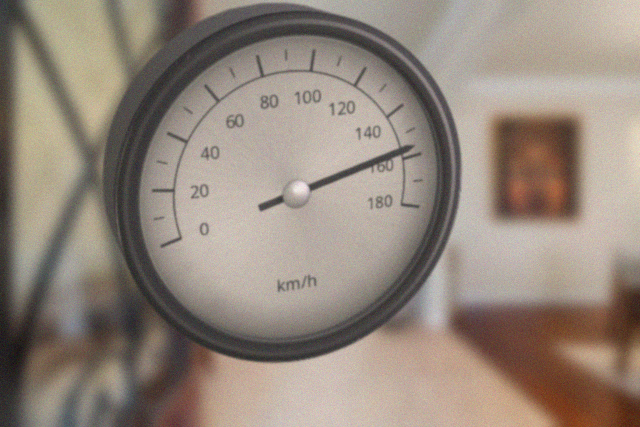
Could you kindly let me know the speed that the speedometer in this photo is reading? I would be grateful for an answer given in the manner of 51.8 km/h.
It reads 155 km/h
